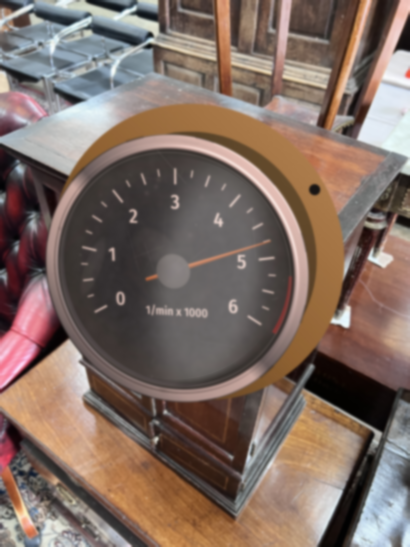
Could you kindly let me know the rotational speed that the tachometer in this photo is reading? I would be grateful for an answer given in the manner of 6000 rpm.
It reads 4750 rpm
